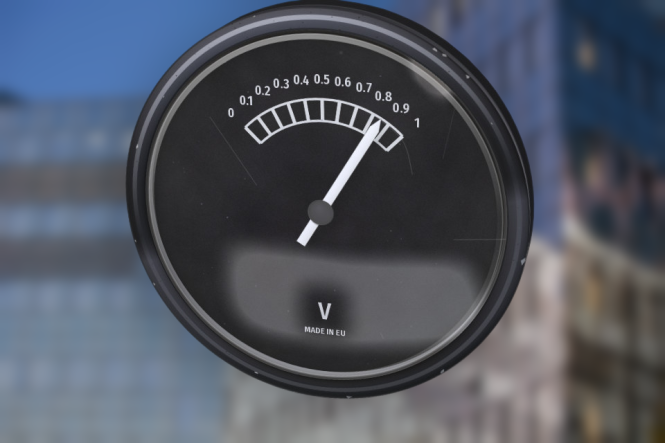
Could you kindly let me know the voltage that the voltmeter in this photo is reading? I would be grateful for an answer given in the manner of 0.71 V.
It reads 0.85 V
